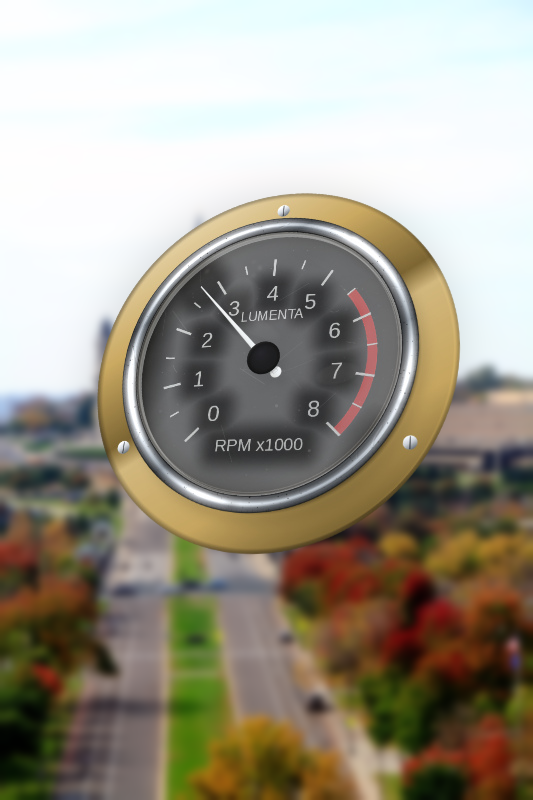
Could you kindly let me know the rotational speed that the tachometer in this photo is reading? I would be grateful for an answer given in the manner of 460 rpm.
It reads 2750 rpm
